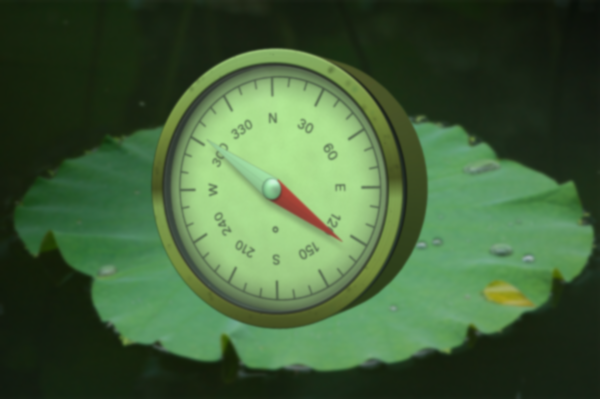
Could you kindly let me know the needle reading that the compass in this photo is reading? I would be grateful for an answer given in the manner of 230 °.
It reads 125 °
